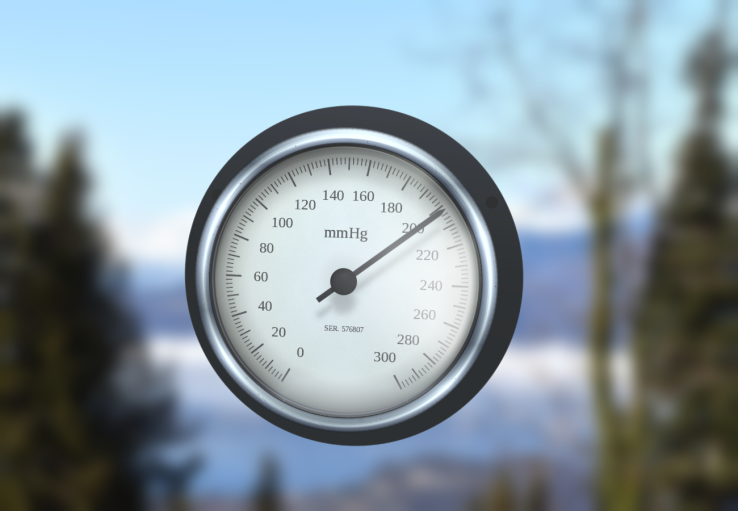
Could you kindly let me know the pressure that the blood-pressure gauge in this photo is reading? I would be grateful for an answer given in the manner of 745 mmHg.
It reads 202 mmHg
